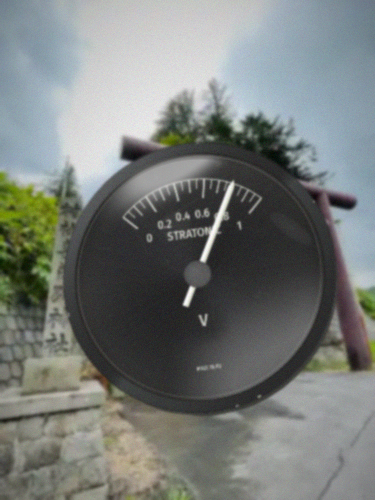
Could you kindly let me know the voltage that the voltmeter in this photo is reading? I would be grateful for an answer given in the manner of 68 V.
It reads 0.8 V
